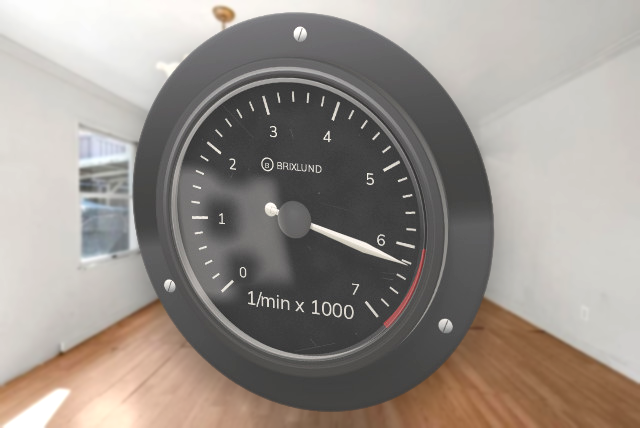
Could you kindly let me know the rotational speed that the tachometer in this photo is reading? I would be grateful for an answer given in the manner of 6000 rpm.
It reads 6200 rpm
